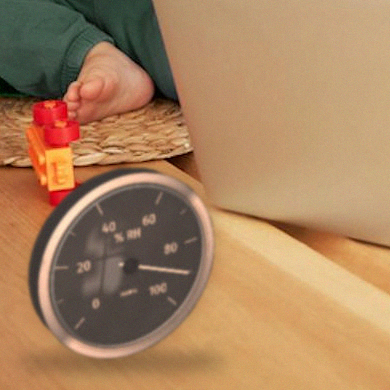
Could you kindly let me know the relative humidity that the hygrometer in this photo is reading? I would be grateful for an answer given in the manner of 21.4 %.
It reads 90 %
